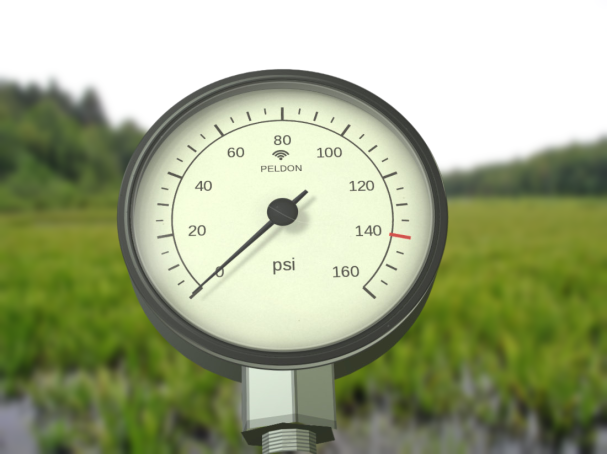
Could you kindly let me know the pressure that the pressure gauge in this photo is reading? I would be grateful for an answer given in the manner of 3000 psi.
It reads 0 psi
